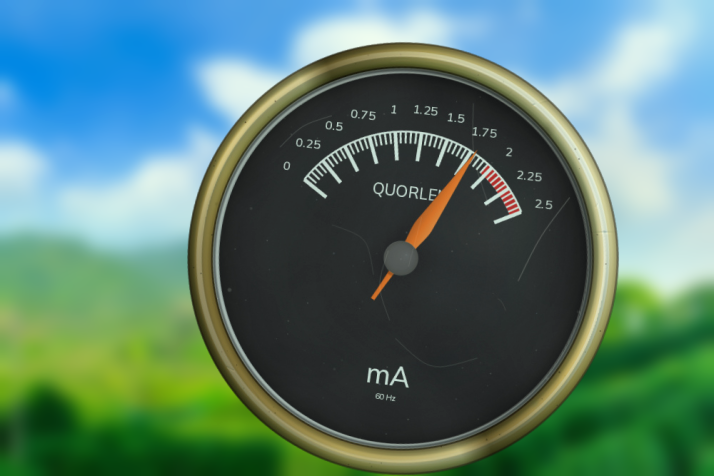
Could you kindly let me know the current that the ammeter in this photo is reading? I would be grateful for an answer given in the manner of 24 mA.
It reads 1.8 mA
